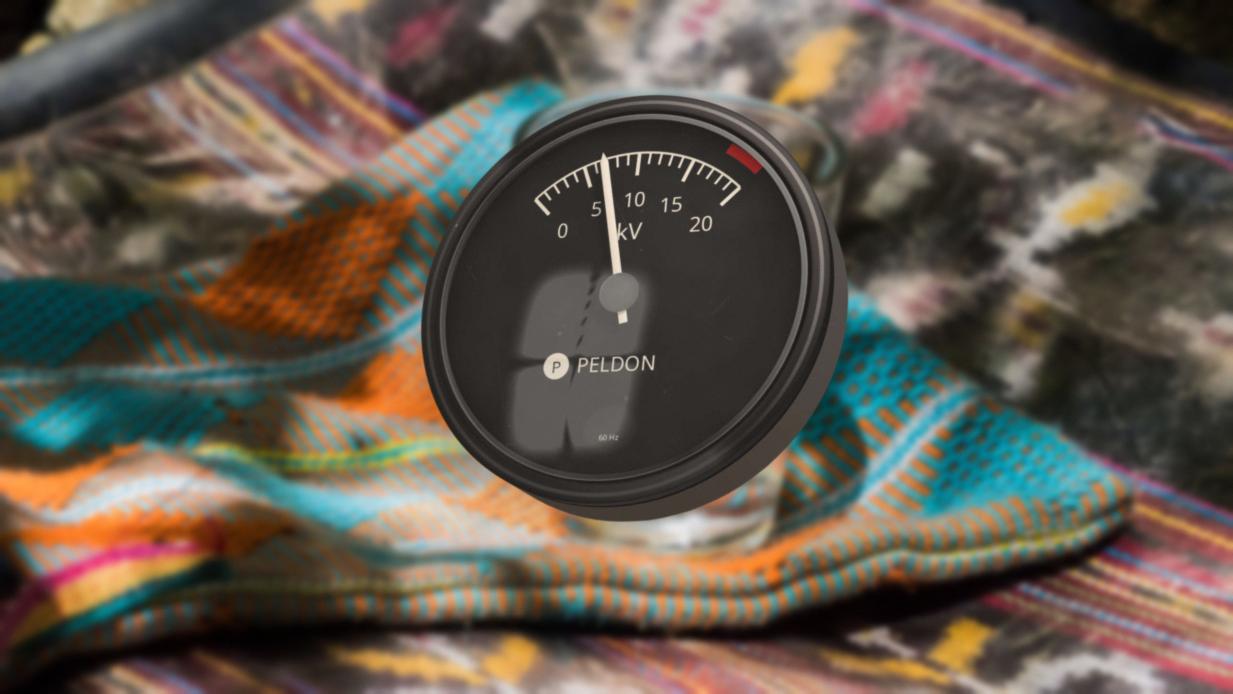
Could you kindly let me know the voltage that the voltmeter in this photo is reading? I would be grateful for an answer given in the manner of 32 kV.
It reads 7 kV
